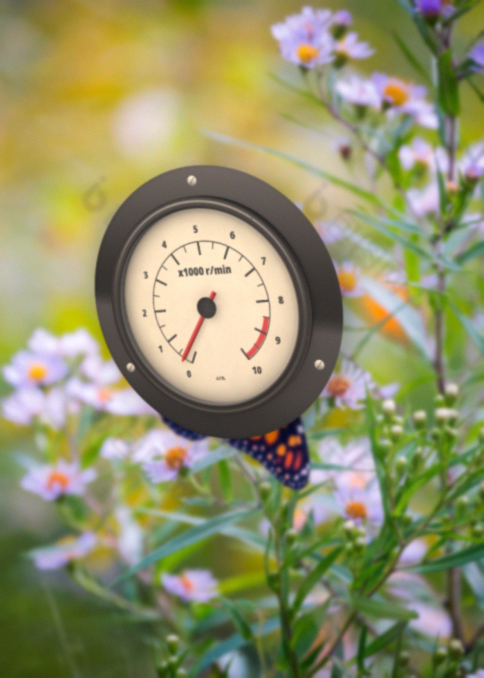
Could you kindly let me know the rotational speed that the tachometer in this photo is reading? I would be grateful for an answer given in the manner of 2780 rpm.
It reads 250 rpm
